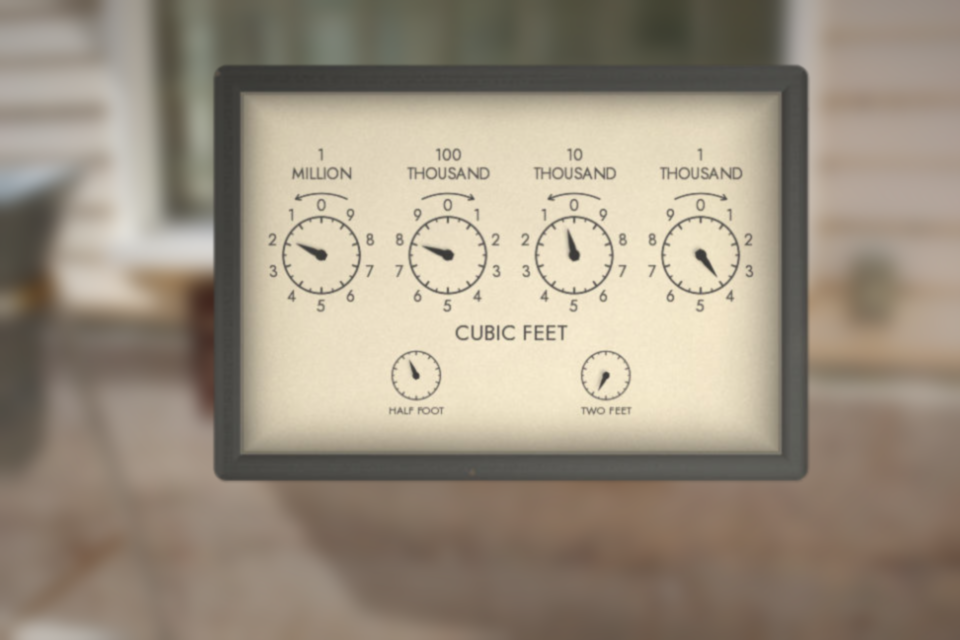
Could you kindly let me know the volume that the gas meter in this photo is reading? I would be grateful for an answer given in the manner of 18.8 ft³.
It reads 180400 ft³
